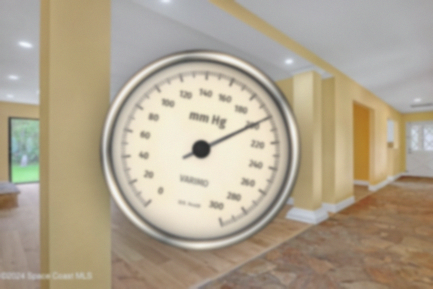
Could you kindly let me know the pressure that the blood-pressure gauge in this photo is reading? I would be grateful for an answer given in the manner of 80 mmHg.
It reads 200 mmHg
